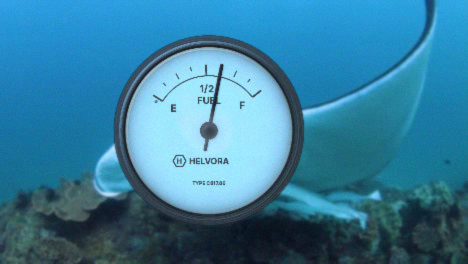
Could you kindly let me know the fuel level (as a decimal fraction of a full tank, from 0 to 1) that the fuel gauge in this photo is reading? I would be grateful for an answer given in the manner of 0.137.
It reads 0.625
